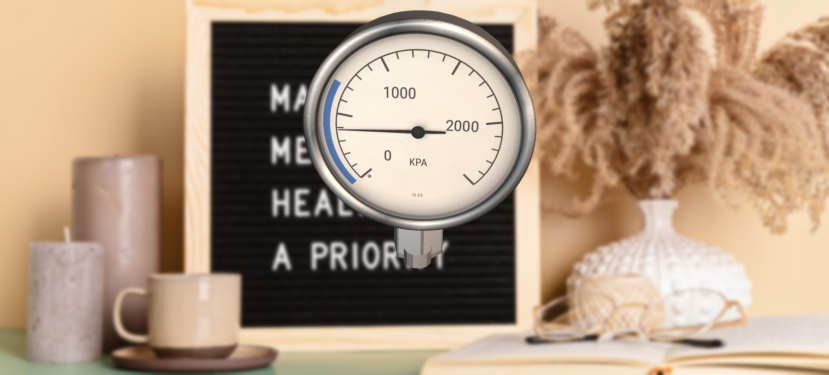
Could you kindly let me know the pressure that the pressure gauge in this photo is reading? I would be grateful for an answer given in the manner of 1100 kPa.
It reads 400 kPa
